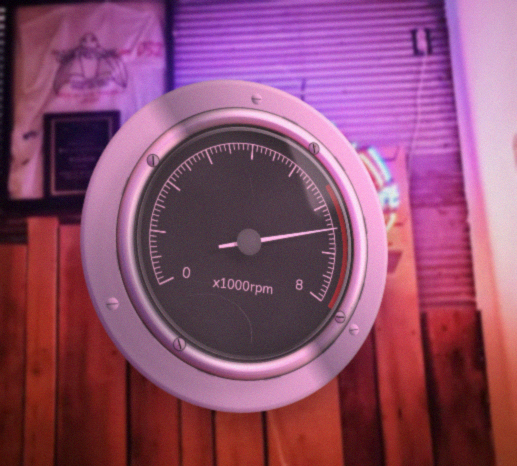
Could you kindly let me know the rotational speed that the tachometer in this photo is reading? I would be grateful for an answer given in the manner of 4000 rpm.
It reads 6500 rpm
